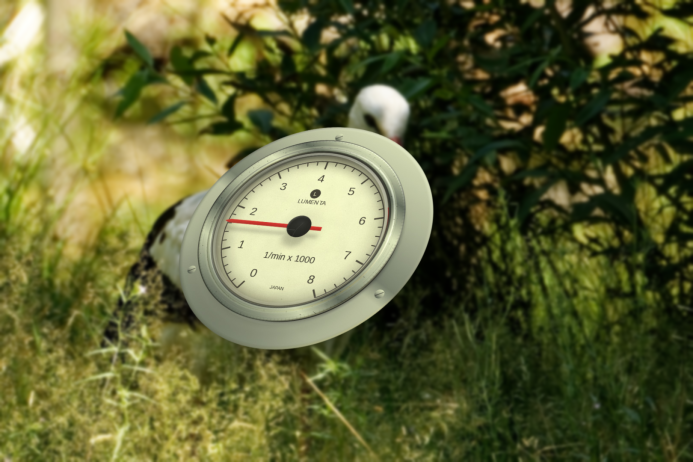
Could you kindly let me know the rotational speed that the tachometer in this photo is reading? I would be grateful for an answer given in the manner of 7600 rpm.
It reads 1600 rpm
